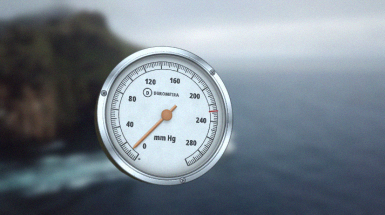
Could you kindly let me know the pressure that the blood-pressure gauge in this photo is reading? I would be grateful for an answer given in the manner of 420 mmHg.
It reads 10 mmHg
